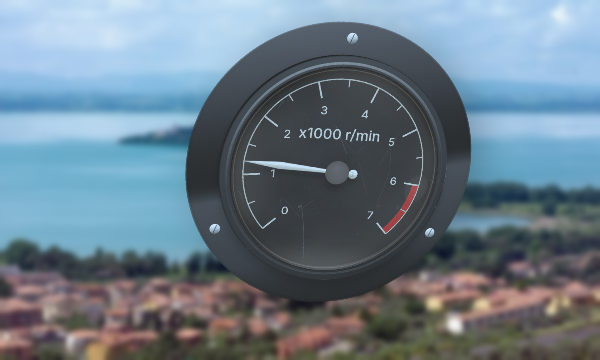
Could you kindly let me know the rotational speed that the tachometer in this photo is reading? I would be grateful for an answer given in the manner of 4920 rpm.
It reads 1250 rpm
